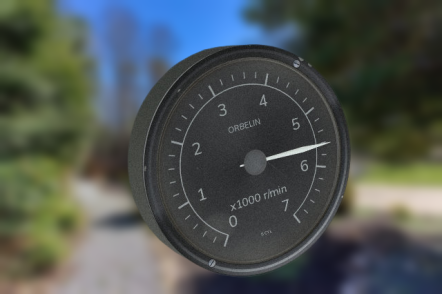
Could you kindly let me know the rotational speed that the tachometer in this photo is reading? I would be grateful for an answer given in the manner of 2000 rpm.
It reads 5600 rpm
